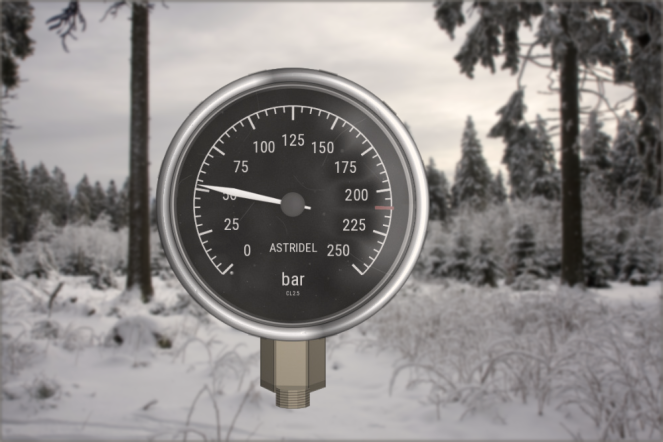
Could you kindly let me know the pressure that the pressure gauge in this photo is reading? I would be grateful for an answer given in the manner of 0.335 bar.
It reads 52.5 bar
